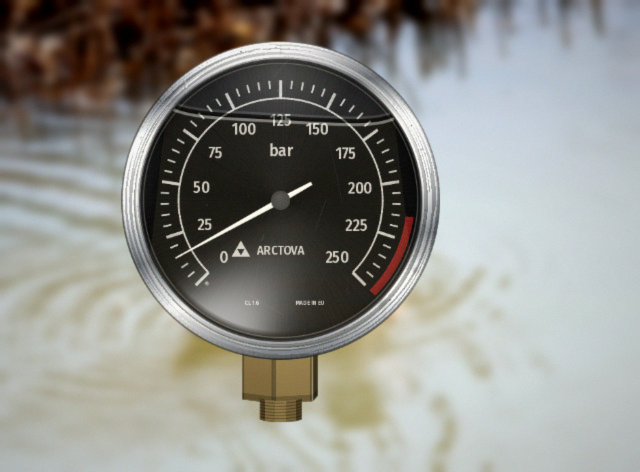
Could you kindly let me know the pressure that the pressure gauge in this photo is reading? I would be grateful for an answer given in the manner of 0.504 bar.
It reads 15 bar
